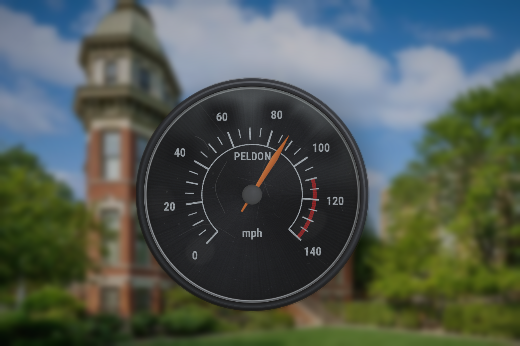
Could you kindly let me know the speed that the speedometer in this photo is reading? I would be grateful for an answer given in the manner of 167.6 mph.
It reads 87.5 mph
